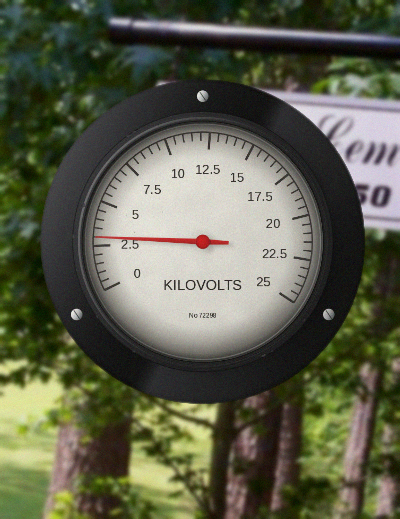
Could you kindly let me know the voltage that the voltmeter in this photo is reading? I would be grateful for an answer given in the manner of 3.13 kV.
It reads 3 kV
